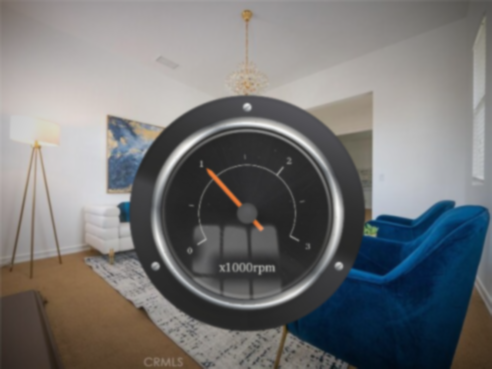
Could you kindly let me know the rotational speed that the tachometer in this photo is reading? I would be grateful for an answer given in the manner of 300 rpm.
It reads 1000 rpm
